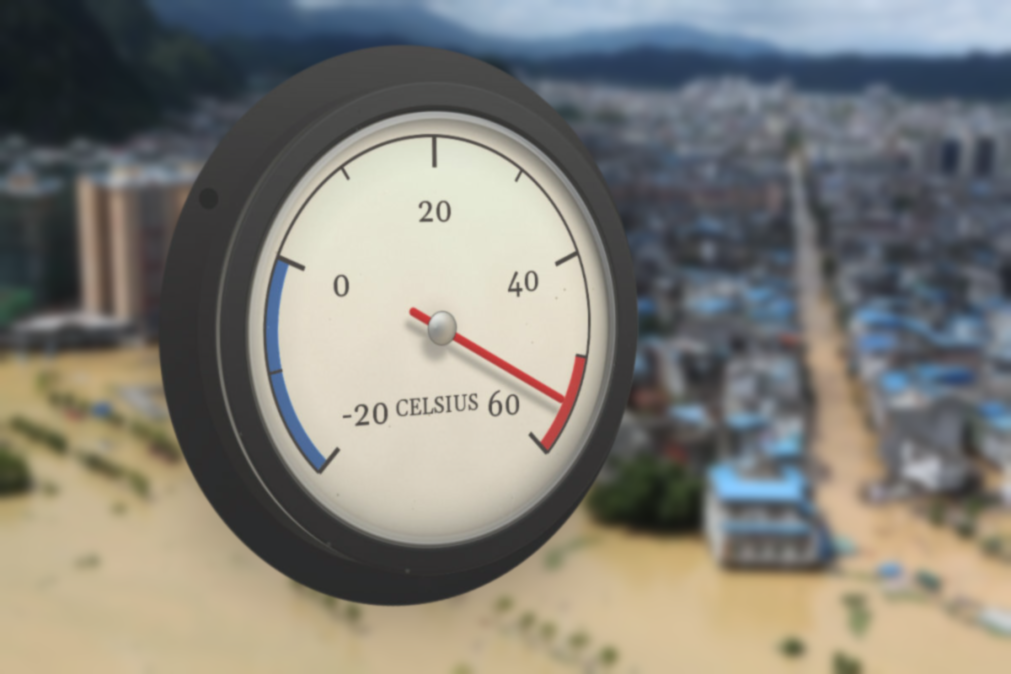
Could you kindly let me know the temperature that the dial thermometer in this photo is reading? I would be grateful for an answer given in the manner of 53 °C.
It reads 55 °C
